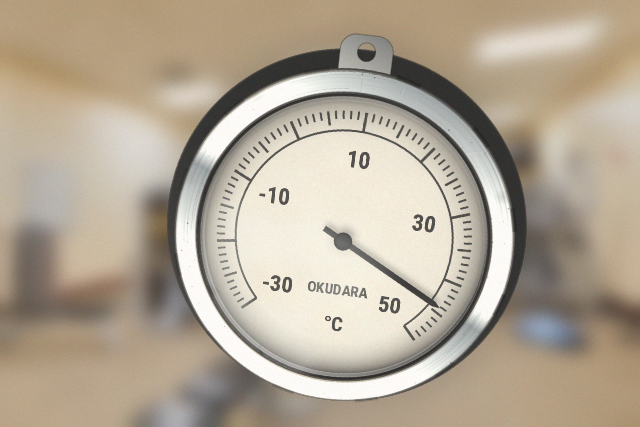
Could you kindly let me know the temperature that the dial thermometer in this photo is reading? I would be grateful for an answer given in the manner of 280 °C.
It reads 44 °C
